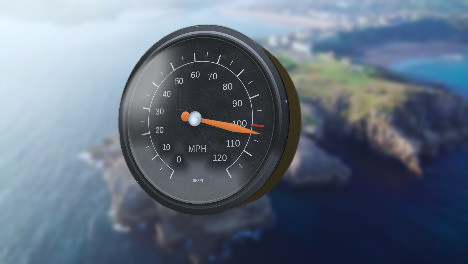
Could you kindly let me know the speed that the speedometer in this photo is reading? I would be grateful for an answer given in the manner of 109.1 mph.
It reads 102.5 mph
